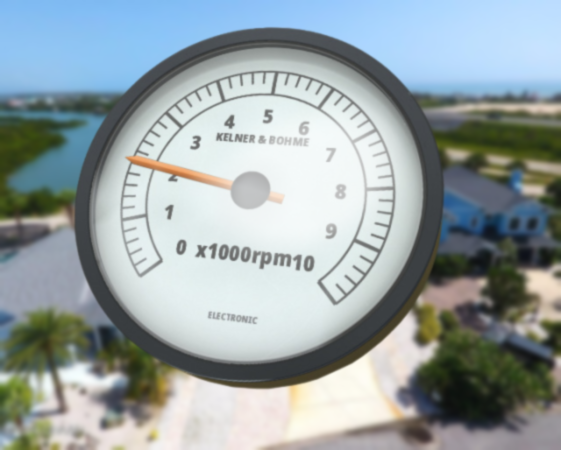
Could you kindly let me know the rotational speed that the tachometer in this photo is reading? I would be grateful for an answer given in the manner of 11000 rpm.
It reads 2000 rpm
